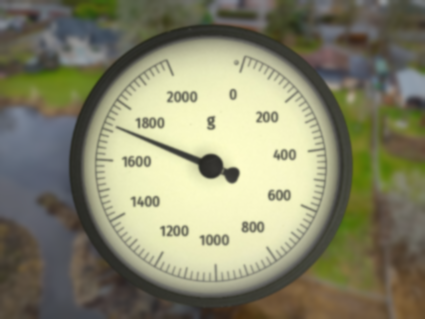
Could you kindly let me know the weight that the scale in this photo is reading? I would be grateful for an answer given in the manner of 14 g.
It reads 1720 g
